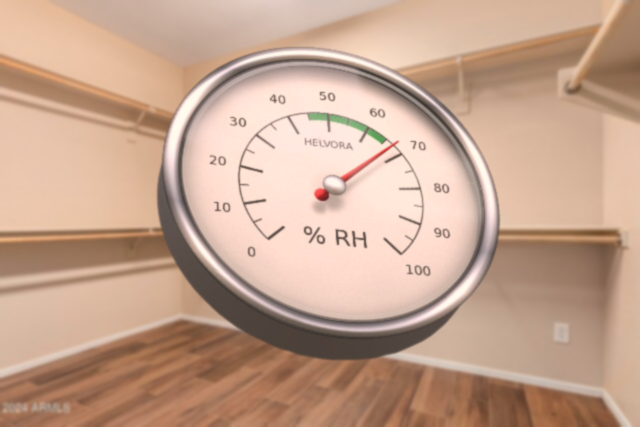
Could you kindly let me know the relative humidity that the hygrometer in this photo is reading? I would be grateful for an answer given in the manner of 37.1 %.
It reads 67.5 %
